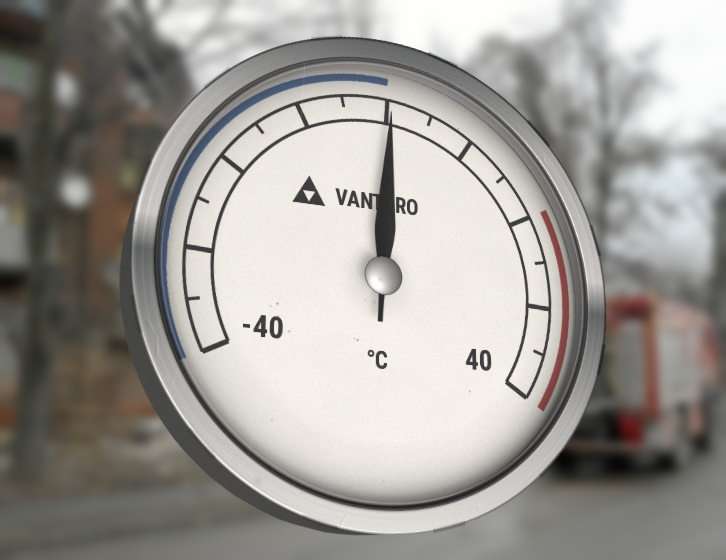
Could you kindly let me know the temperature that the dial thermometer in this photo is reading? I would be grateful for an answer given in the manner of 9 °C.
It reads 0 °C
